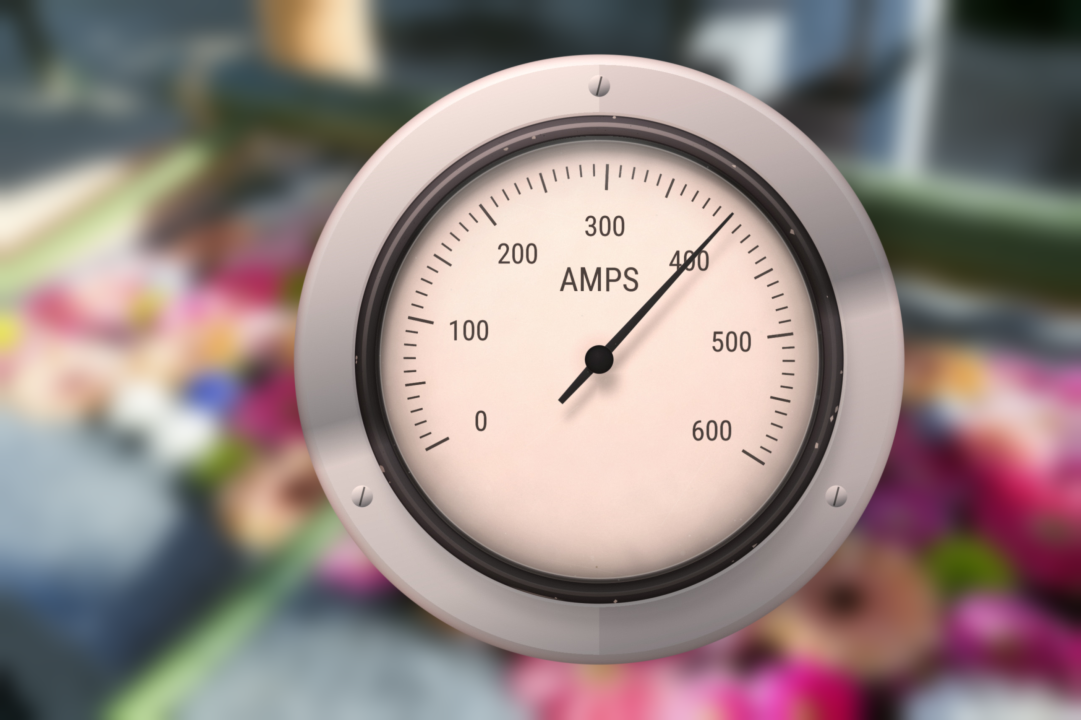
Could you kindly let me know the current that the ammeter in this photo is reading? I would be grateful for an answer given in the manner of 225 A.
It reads 400 A
